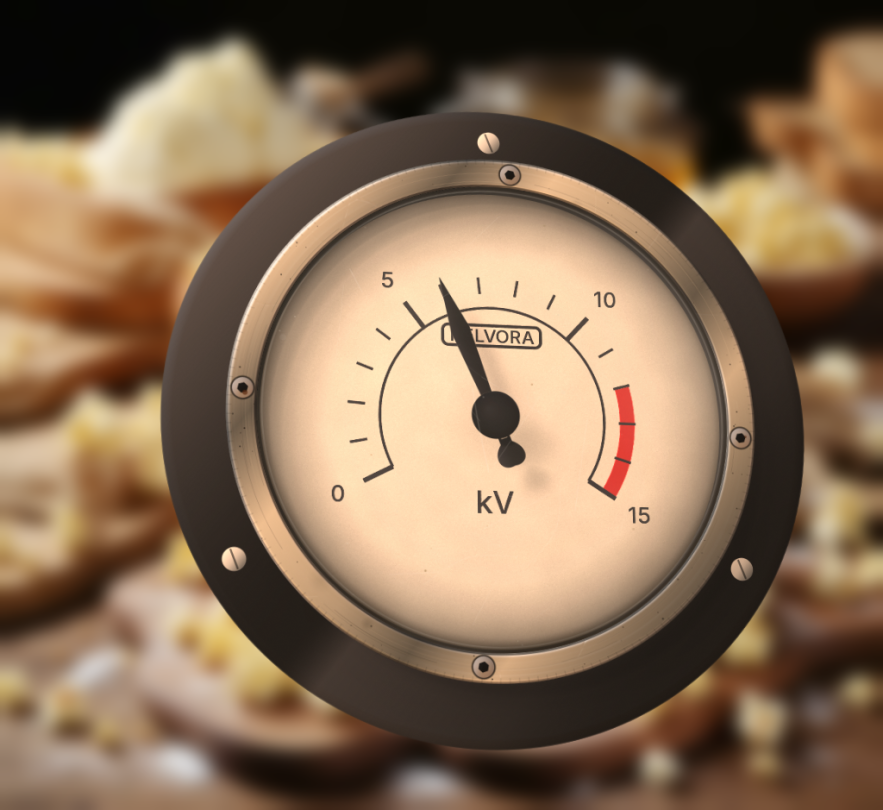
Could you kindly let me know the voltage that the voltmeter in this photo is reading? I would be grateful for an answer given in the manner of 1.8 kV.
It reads 6 kV
